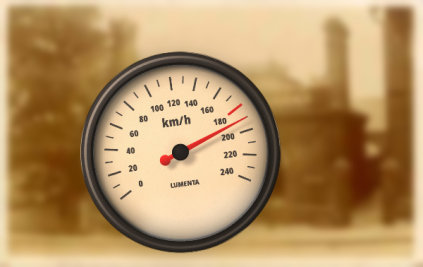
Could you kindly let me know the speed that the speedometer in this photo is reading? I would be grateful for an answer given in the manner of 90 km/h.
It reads 190 km/h
